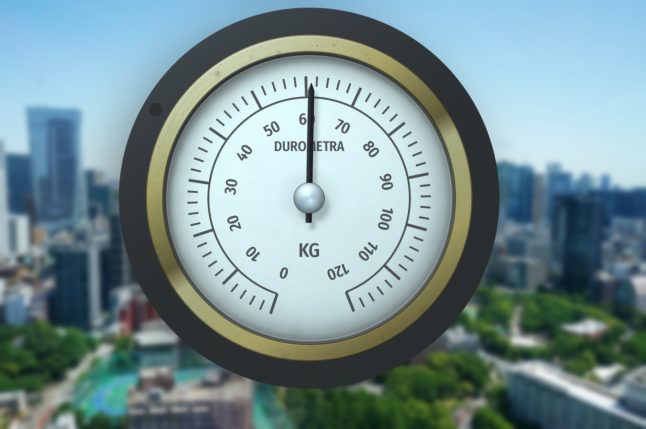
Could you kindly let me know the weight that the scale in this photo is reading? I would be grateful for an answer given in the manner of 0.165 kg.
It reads 61 kg
